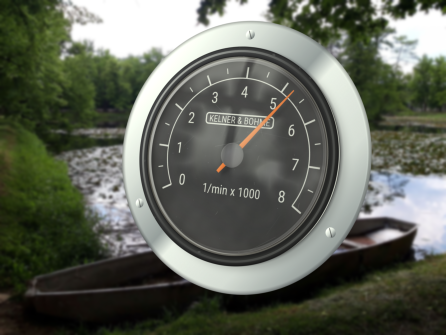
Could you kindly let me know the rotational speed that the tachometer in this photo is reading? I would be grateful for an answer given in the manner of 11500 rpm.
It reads 5250 rpm
